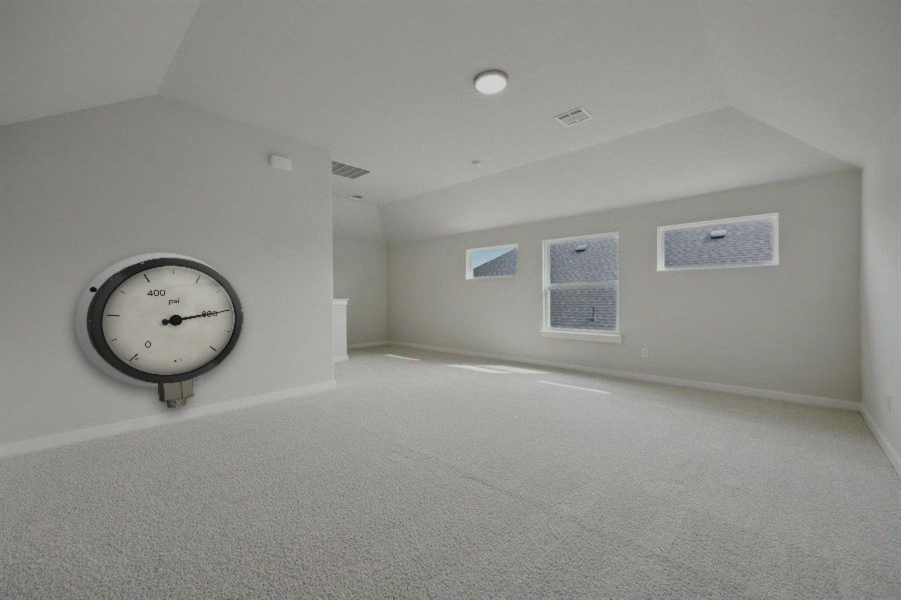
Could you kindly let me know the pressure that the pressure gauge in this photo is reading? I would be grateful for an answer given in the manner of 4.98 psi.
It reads 800 psi
